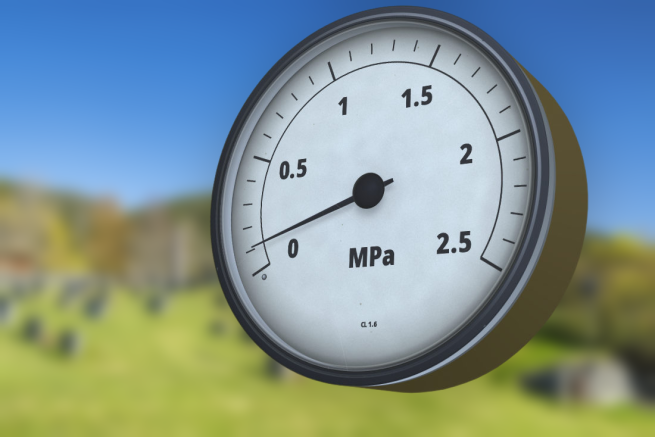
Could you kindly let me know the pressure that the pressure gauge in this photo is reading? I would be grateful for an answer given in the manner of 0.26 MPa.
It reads 0.1 MPa
